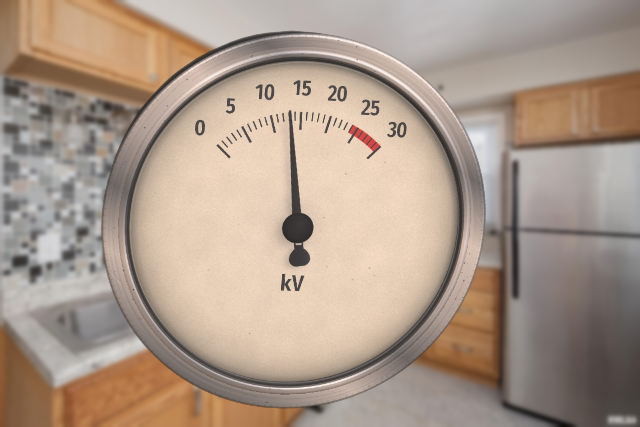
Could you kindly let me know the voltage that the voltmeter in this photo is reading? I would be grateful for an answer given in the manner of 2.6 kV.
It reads 13 kV
